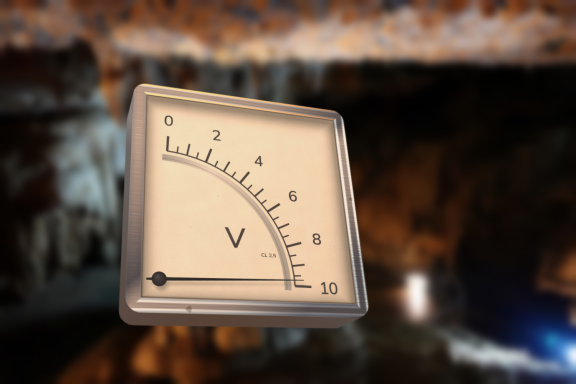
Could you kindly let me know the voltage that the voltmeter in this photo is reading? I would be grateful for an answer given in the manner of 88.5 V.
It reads 9.75 V
